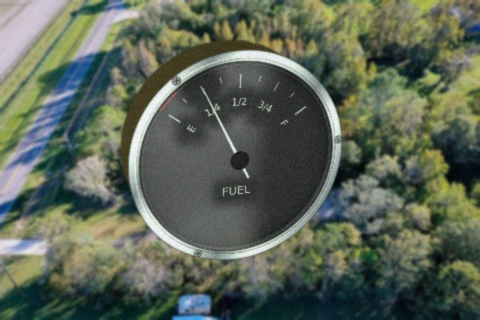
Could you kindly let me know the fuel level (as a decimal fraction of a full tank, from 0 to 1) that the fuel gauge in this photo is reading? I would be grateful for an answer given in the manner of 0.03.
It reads 0.25
